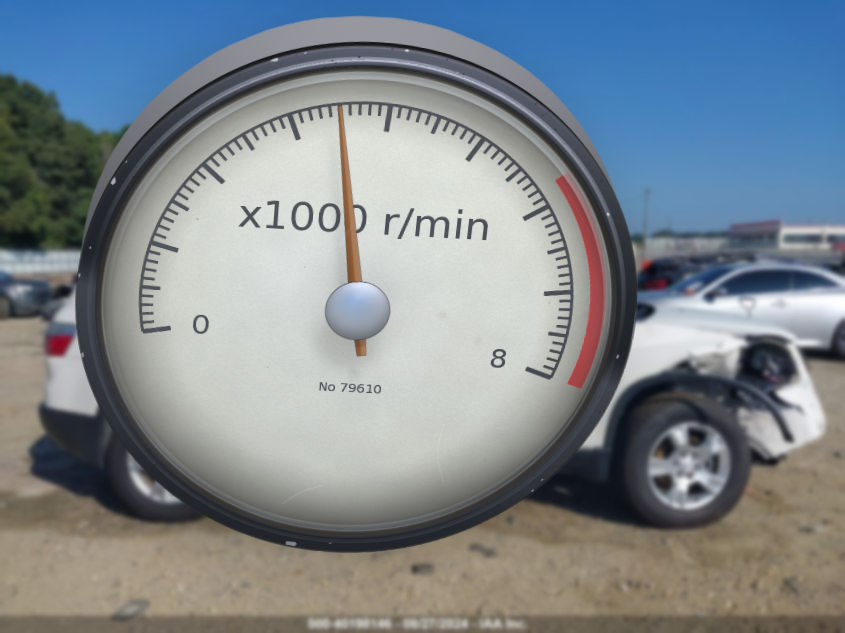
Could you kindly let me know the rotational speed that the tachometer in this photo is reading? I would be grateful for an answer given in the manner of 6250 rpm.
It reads 3500 rpm
